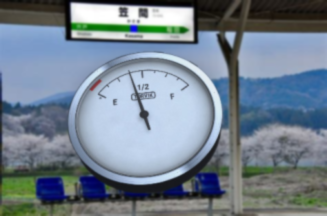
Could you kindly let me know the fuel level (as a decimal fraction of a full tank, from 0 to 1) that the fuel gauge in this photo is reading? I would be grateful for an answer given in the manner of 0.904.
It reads 0.375
